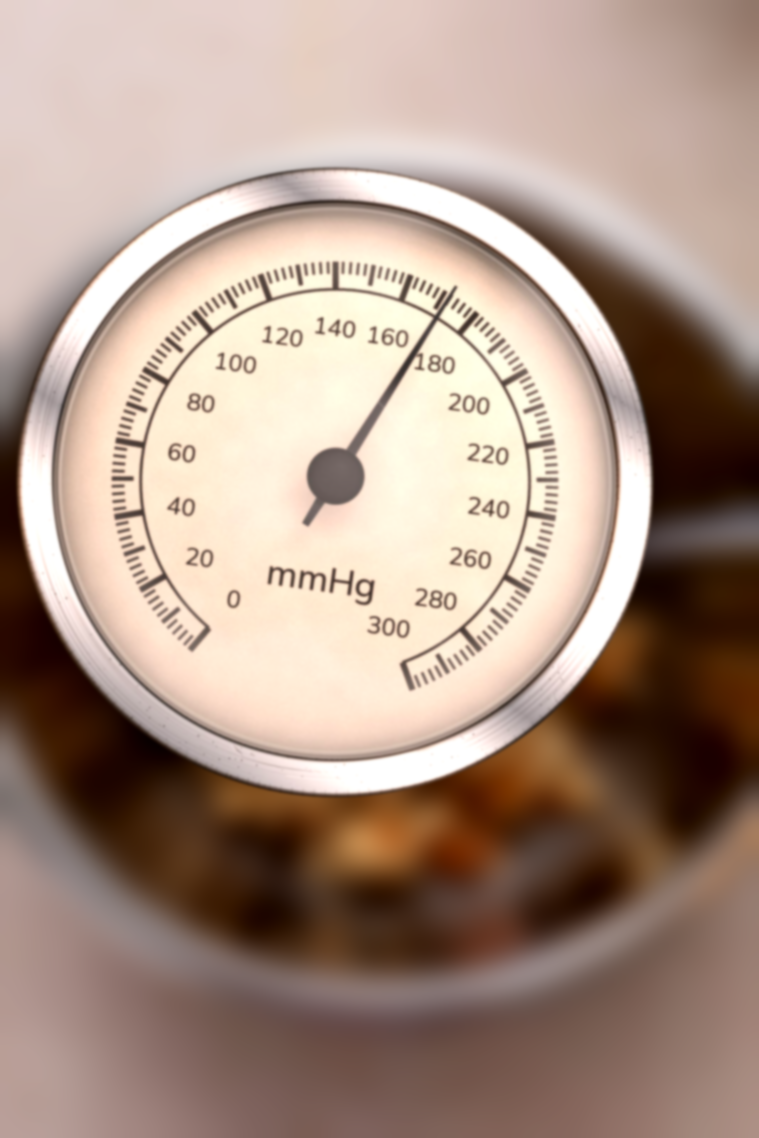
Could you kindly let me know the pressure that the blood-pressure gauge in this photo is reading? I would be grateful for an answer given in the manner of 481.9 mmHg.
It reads 172 mmHg
